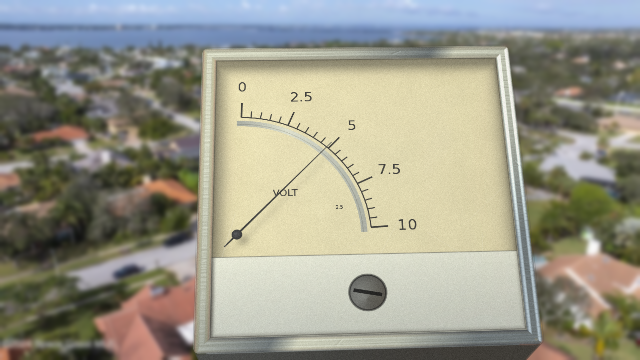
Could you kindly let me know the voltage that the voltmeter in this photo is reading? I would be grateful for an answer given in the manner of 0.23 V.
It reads 5 V
